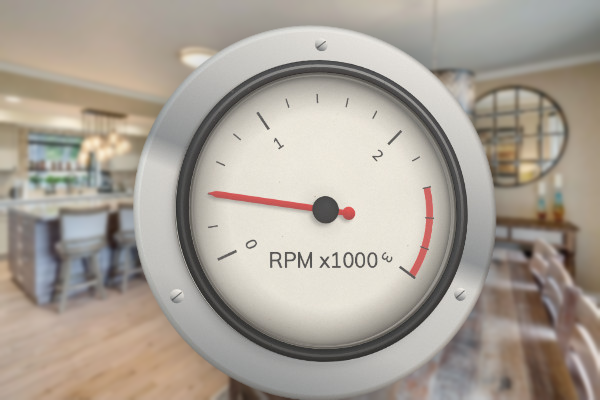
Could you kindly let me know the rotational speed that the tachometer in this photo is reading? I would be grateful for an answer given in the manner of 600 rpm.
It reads 400 rpm
